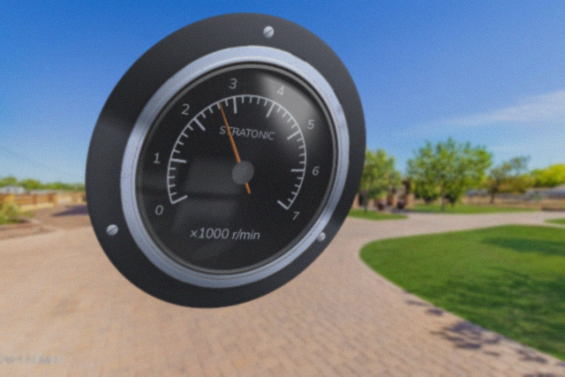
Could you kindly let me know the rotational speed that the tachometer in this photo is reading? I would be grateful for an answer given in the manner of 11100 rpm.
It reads 2600 rpm
